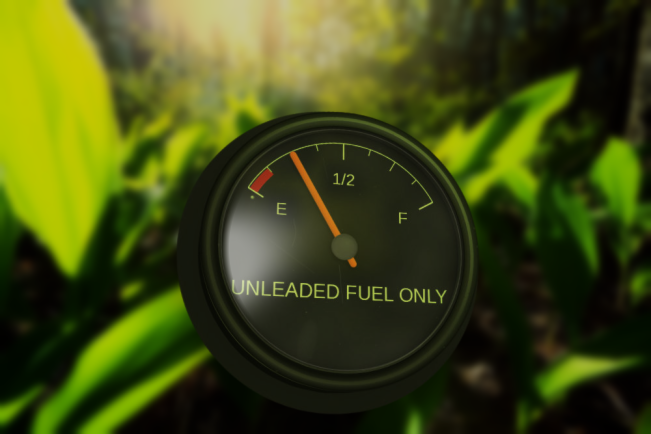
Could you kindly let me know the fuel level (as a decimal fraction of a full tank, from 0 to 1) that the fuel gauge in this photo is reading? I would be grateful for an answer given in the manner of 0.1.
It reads 0.25
